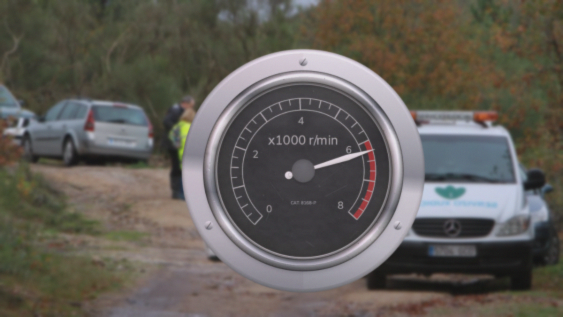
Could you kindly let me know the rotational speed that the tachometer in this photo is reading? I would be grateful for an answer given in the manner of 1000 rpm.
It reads 6250 rpm
